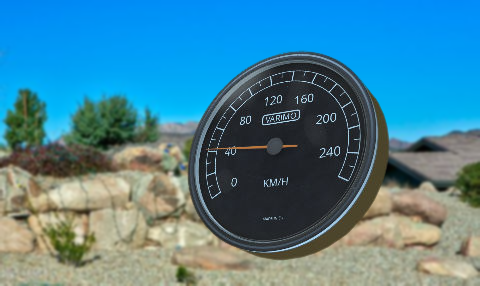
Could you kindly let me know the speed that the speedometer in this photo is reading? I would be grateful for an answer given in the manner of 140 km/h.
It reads 40 km/h
